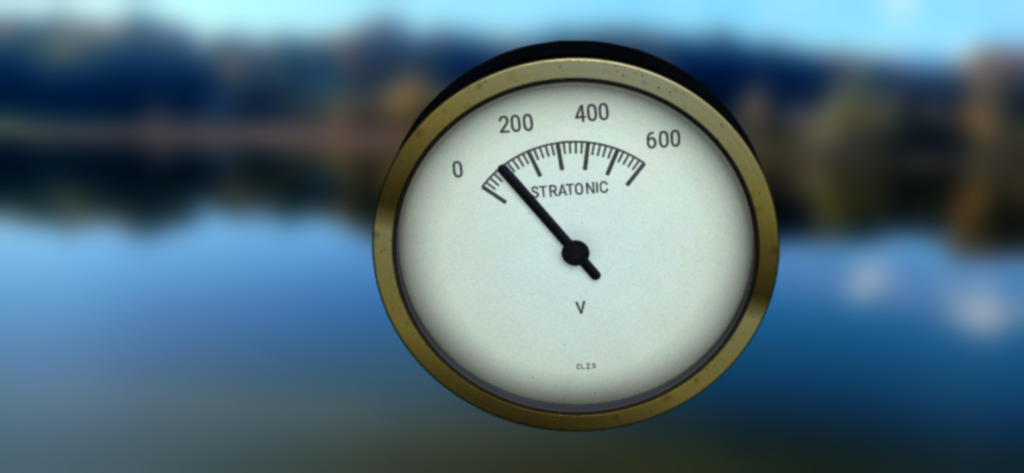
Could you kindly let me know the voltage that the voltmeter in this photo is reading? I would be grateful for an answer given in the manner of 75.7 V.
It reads 100 V
